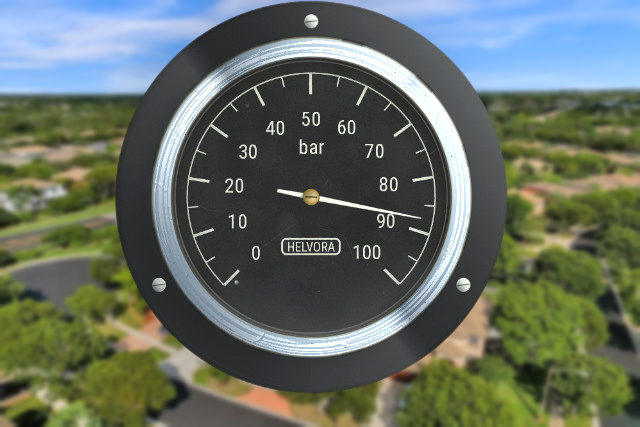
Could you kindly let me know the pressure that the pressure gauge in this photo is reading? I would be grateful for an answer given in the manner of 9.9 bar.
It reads 87.5 bar
